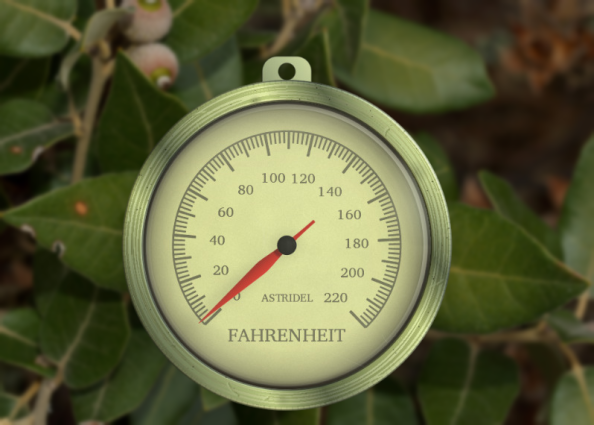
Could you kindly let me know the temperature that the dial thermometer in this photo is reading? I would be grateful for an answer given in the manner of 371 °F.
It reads 2 °F
